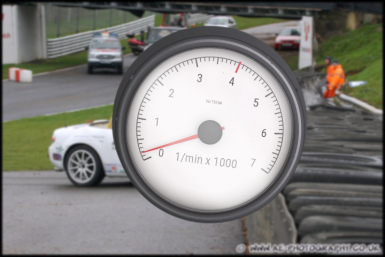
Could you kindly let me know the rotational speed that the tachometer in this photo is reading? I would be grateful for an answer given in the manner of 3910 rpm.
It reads 200 rpm
